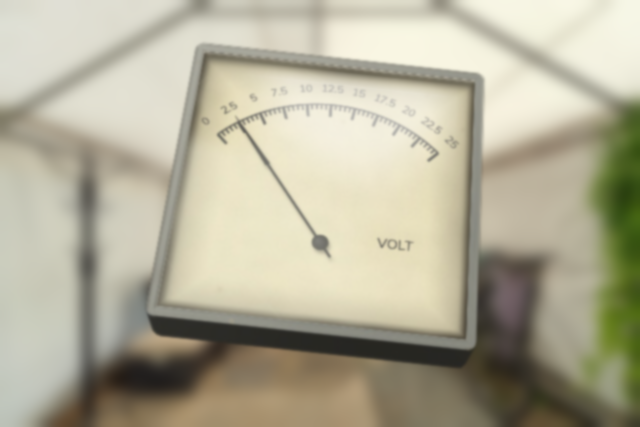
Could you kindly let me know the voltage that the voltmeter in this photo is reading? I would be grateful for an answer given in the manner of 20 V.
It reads 2.5 V
